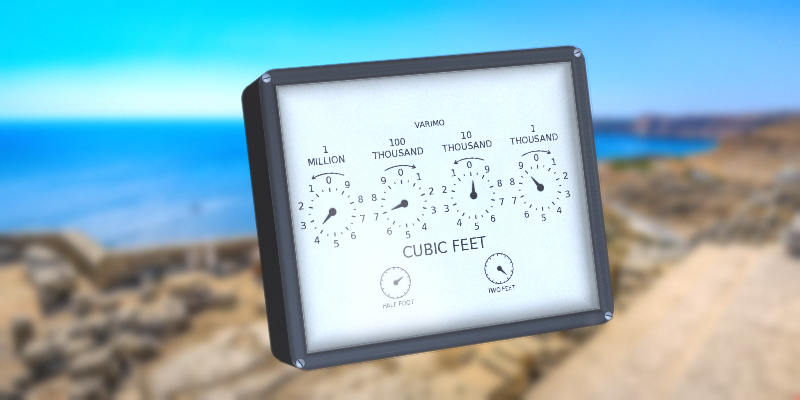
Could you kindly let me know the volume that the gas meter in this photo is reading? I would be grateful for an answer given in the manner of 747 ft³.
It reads 369900 ft³
